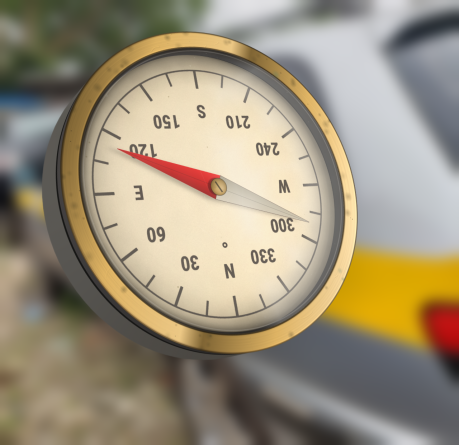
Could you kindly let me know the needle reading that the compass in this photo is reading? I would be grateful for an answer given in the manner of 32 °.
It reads 112.5 °
